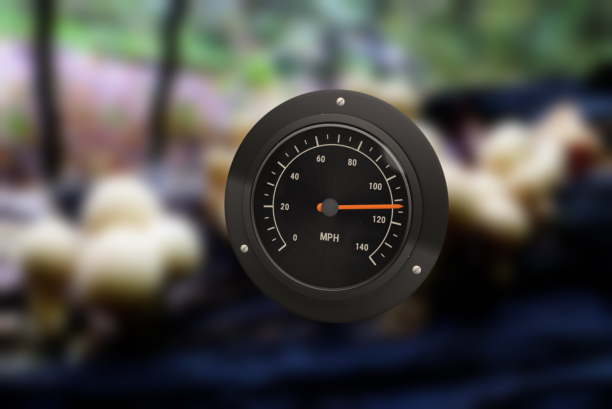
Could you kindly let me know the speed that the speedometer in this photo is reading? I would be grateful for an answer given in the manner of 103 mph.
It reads 112.5 mph
